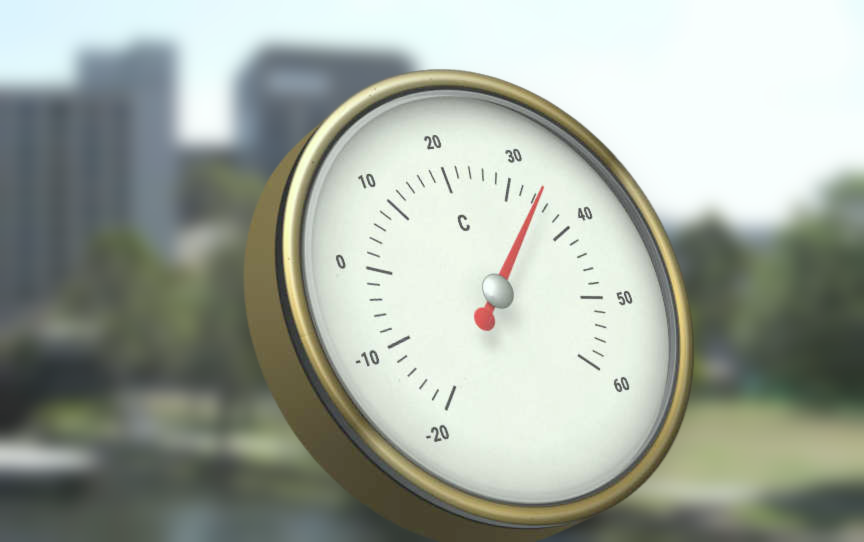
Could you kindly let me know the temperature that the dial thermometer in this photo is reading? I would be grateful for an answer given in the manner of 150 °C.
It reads 34 °C
